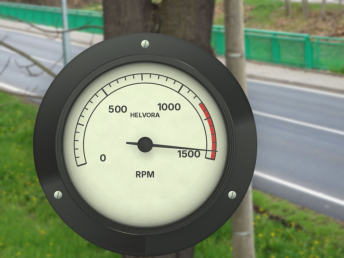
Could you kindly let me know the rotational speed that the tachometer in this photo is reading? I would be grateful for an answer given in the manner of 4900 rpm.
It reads 1450 rpm
